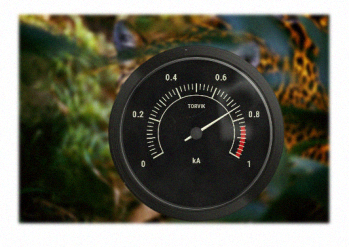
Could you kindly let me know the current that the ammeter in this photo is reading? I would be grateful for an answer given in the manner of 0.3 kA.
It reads 0.74 kA
